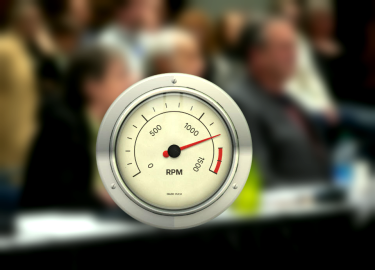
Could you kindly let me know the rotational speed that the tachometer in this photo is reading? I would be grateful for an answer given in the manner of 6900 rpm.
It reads 1200 rpm
